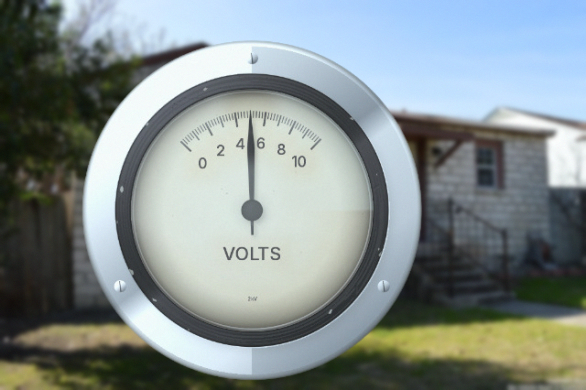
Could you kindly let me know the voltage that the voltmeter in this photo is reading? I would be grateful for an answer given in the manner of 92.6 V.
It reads 5 V
